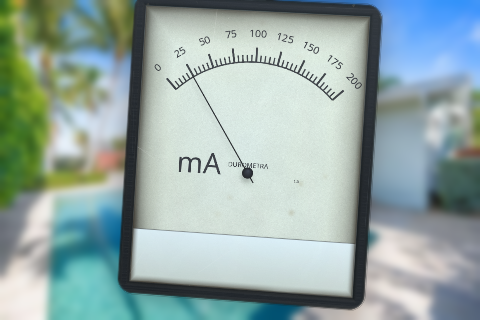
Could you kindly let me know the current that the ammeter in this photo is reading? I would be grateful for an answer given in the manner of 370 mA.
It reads 25 mA
